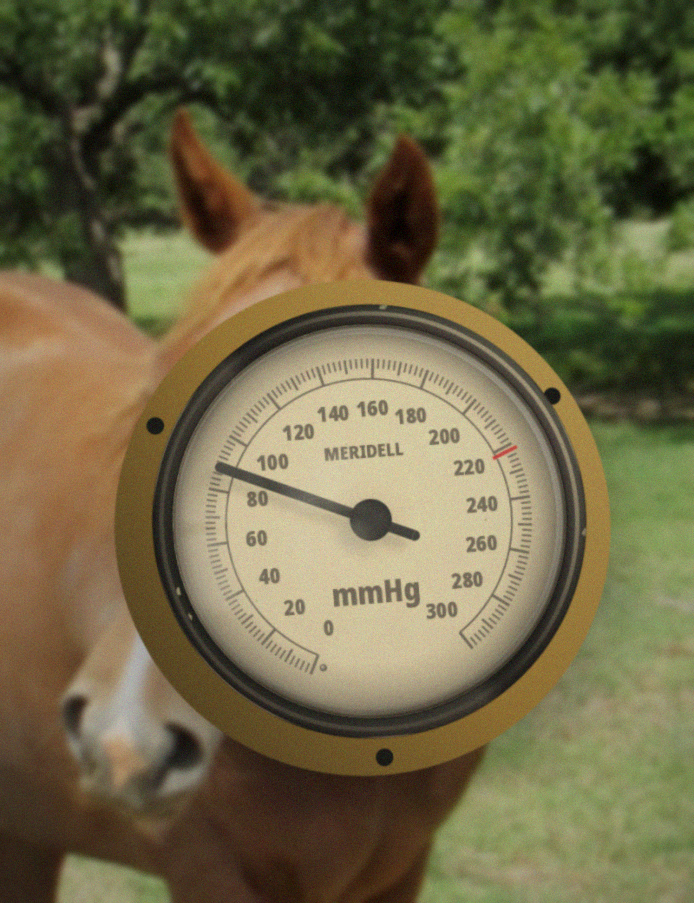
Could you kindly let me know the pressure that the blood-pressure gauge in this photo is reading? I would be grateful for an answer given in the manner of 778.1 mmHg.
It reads 88 mmHg
